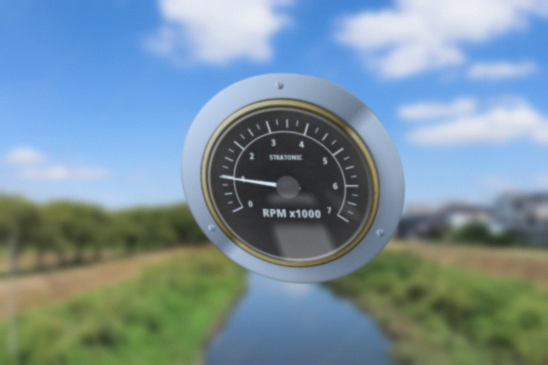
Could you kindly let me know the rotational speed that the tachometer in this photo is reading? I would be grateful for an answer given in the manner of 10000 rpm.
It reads 1000 rpm
